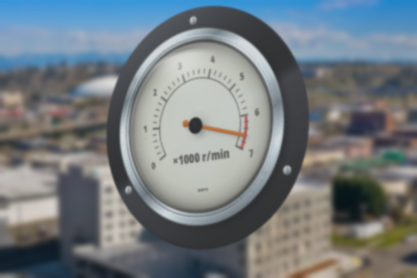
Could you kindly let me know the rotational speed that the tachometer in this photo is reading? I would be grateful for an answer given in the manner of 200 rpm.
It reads 6600 rpm
